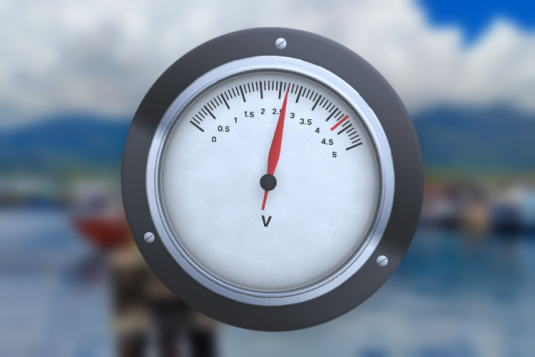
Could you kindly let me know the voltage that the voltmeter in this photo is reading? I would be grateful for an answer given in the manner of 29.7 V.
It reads 2.7 V
